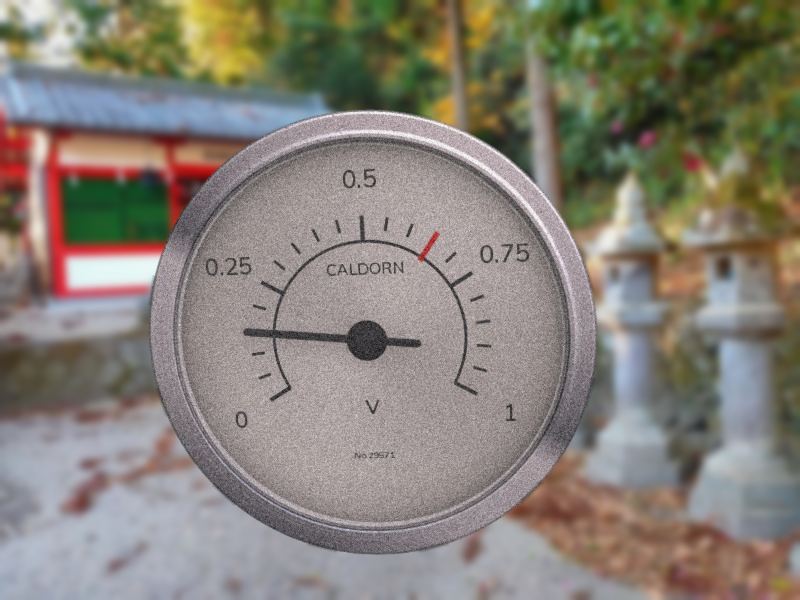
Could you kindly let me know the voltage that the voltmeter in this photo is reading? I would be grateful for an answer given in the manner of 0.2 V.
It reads 0.15 V
